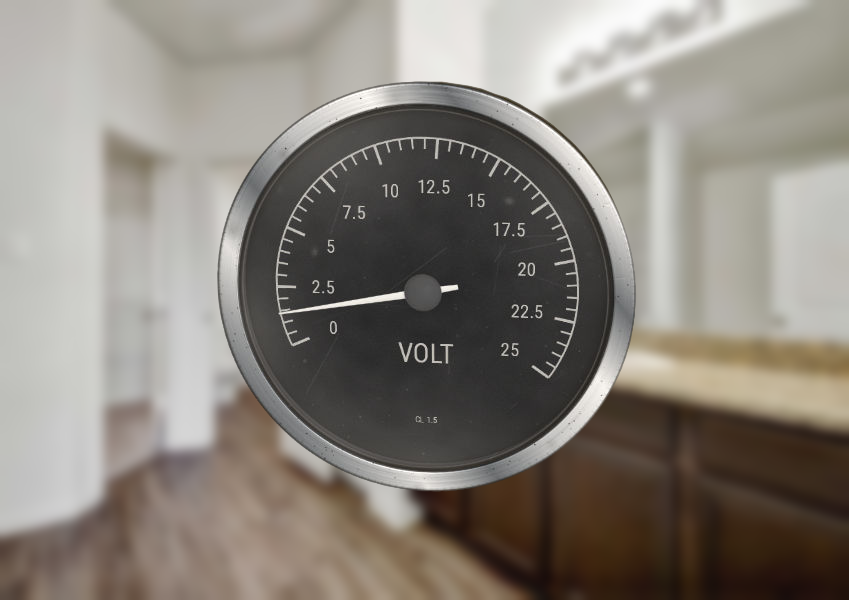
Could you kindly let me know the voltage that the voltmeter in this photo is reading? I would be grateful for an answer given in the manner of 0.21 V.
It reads 1.5 V
